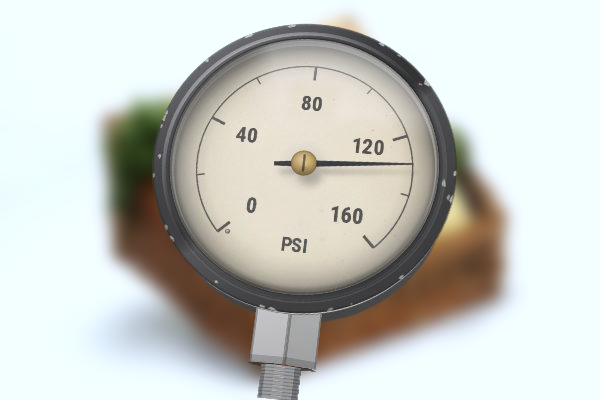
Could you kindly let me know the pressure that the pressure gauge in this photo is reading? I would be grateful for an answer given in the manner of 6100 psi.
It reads 130 psi
